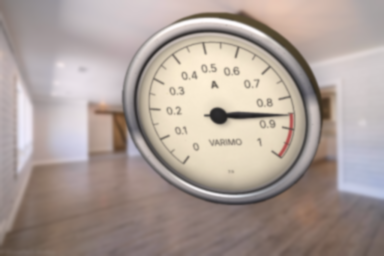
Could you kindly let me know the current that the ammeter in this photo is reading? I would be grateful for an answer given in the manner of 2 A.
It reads 0.85 A
